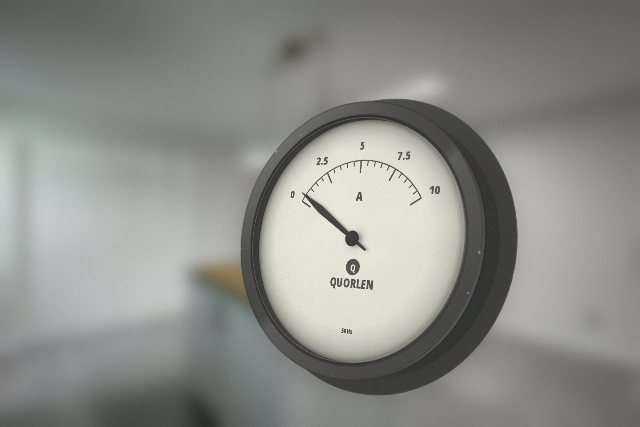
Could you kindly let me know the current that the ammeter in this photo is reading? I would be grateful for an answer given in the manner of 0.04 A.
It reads 0.5 A
